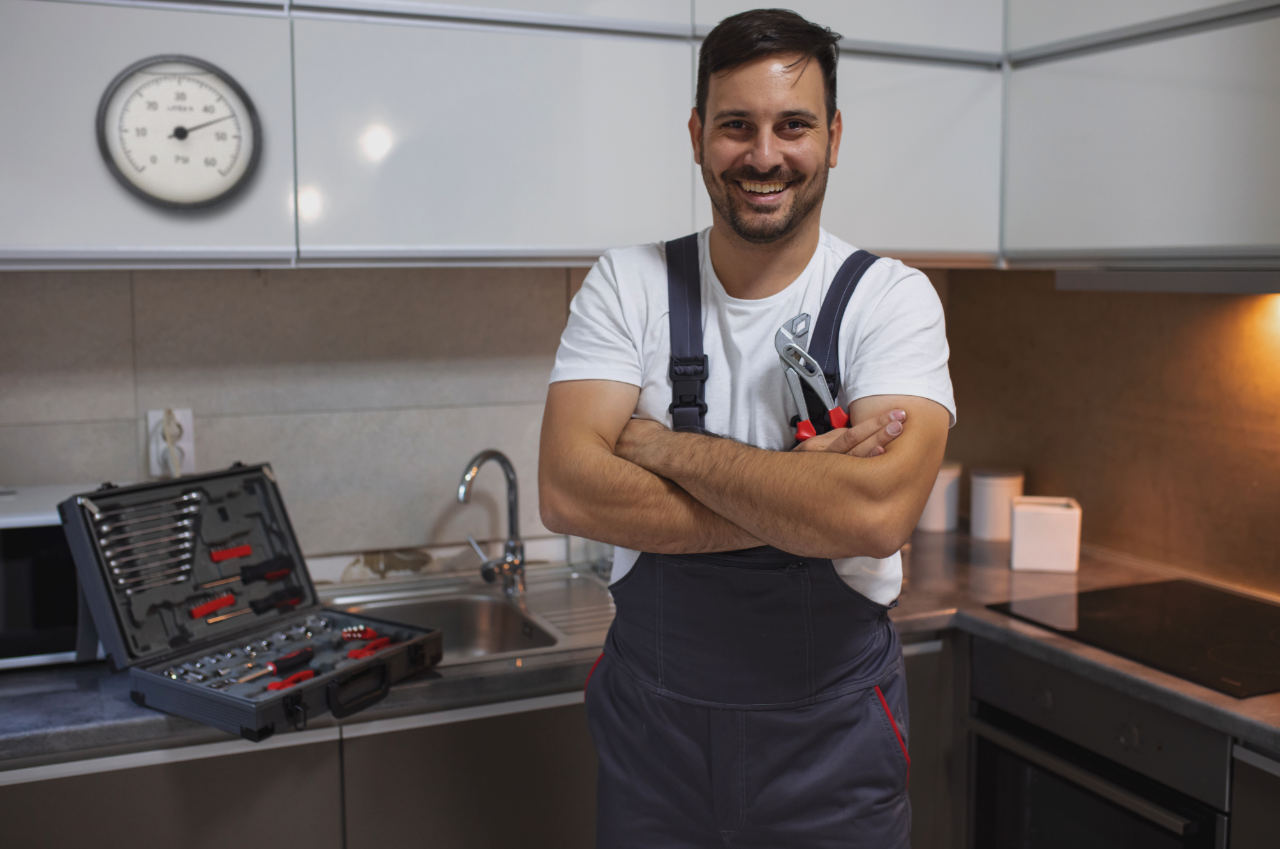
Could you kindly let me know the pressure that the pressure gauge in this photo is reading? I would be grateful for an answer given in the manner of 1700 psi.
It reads 45 psi
